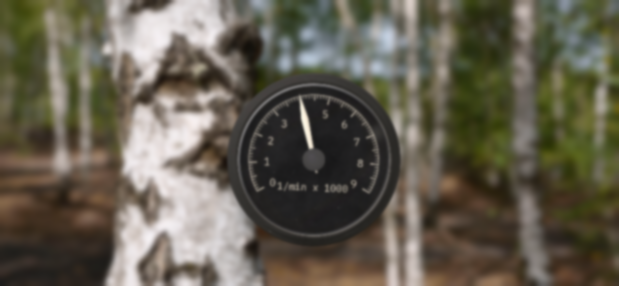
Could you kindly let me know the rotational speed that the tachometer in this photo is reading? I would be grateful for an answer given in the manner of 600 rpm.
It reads 4000 rpm
